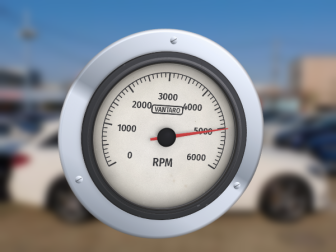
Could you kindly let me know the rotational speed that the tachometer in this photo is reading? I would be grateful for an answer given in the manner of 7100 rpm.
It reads 5000 rpm
